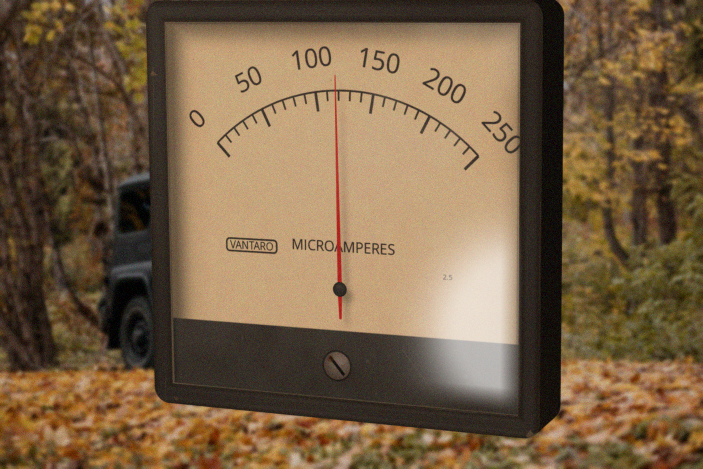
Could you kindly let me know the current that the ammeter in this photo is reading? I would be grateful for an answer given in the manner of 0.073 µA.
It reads 120 µA
